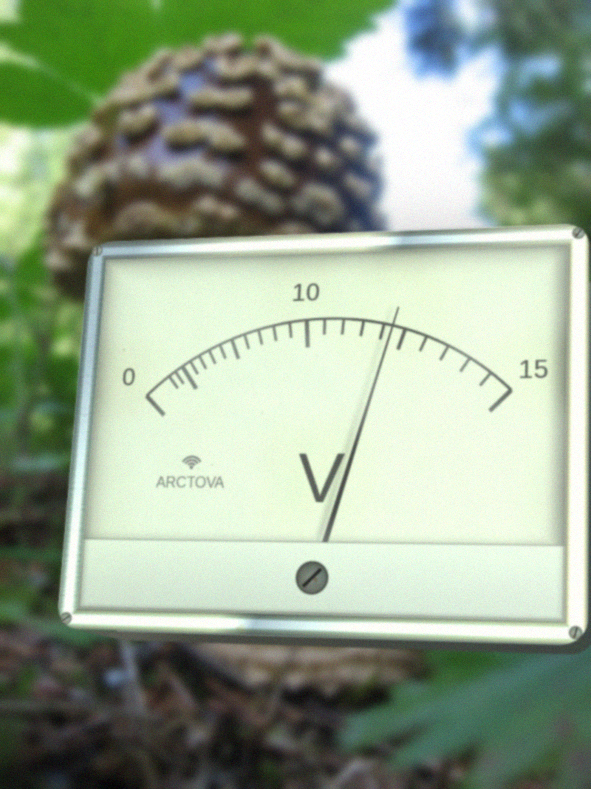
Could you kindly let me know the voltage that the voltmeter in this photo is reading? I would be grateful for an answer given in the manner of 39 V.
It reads 12.25 V
